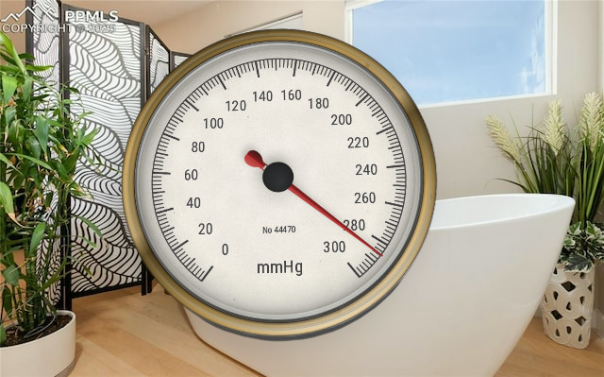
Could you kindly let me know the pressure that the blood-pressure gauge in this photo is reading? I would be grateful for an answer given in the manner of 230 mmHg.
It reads 286 mmHg
